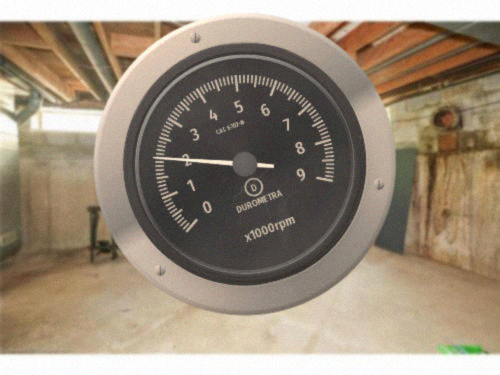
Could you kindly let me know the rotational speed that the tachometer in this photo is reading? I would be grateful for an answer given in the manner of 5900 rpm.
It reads 2000 rpm
